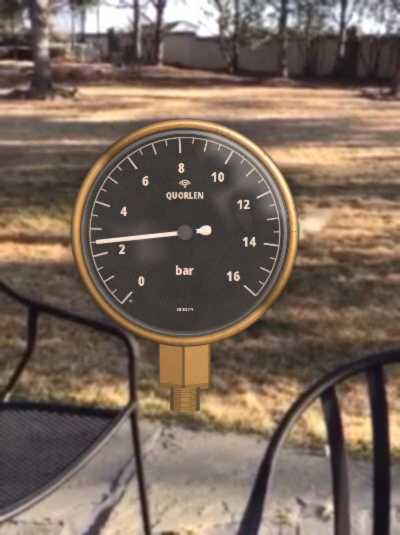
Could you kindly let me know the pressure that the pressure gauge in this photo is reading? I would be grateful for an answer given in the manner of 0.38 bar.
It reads 2.5 bar
